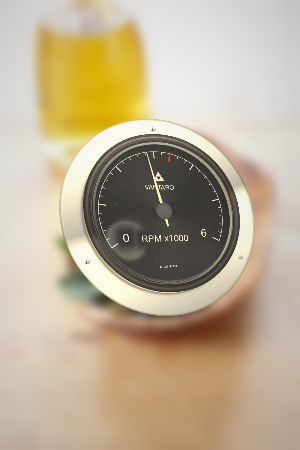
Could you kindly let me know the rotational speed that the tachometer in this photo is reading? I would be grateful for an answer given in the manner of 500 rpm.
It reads 2800 rpm
